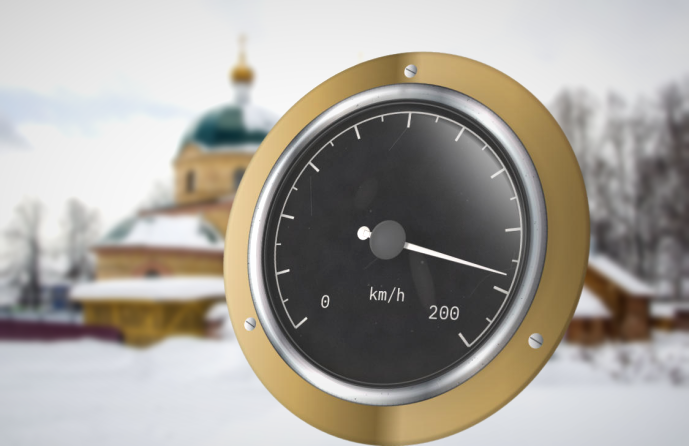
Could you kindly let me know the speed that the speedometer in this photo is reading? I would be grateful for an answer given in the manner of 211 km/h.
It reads 175 km/h
